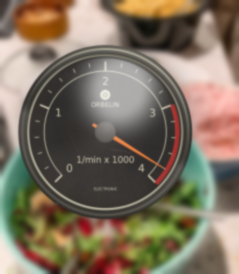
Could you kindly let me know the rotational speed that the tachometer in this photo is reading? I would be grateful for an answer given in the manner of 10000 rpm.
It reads 3800 rpm
